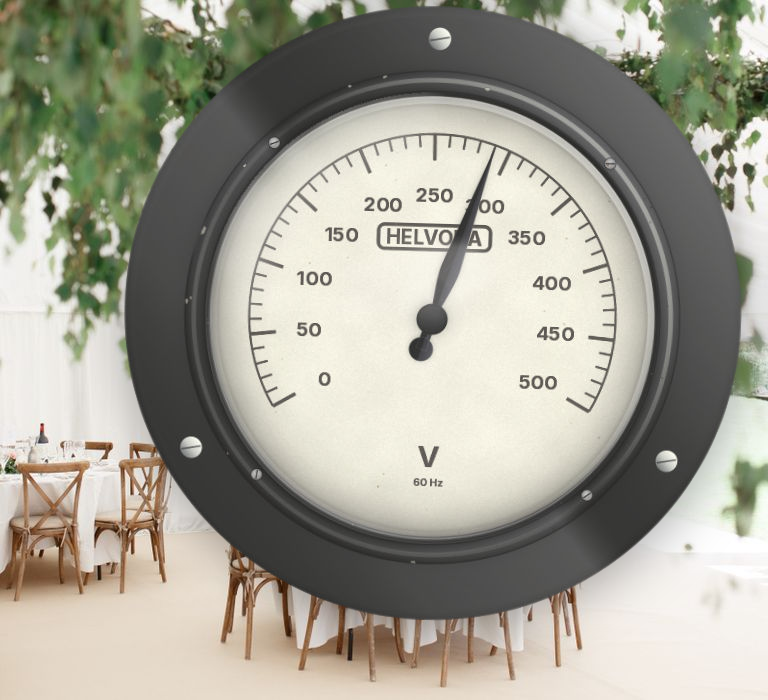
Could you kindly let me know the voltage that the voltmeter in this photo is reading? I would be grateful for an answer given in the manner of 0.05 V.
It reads 290 V
